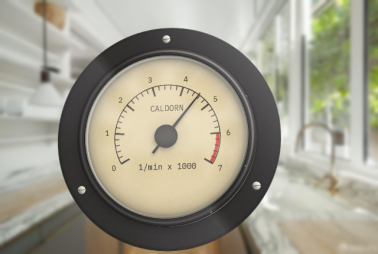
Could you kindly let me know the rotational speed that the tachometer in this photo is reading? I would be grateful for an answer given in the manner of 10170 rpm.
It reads 4600 rpm
